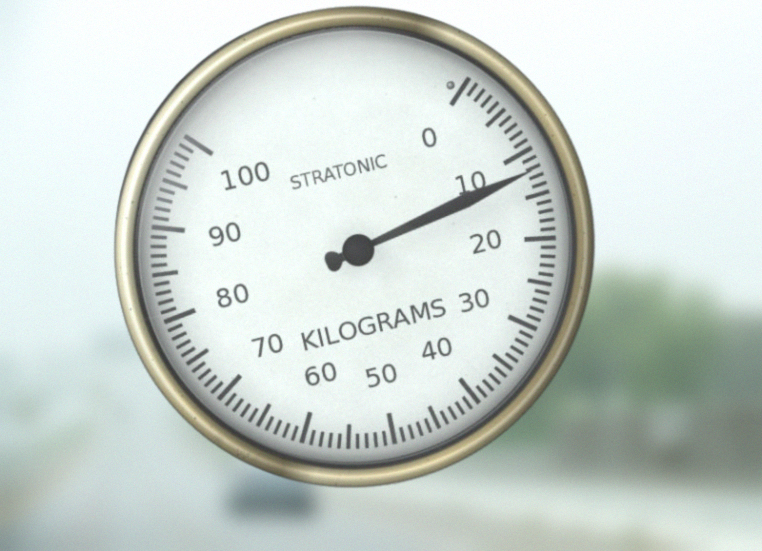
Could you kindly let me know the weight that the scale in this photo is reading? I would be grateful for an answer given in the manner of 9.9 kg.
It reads 12 kg
